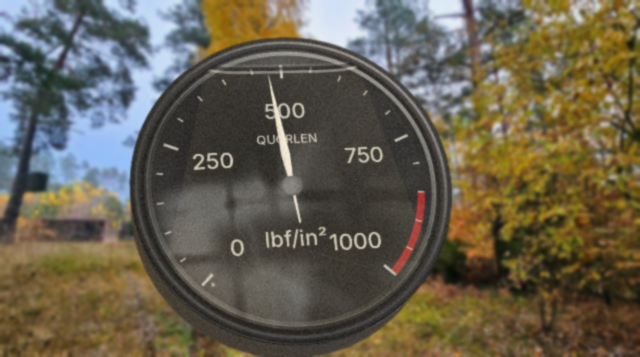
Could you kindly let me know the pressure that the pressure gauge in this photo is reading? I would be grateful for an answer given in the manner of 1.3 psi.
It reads 475 psi
